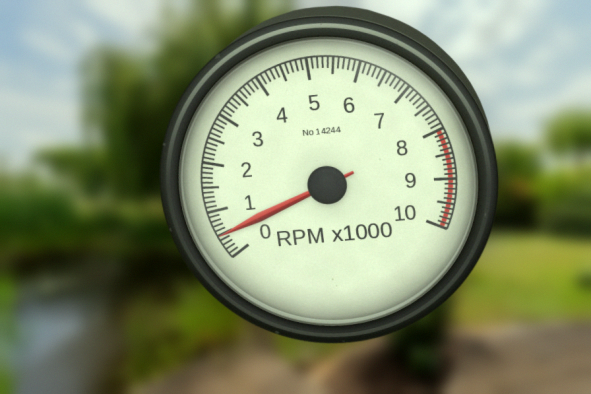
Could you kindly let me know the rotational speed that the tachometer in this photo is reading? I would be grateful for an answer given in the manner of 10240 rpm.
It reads 500 rpm
